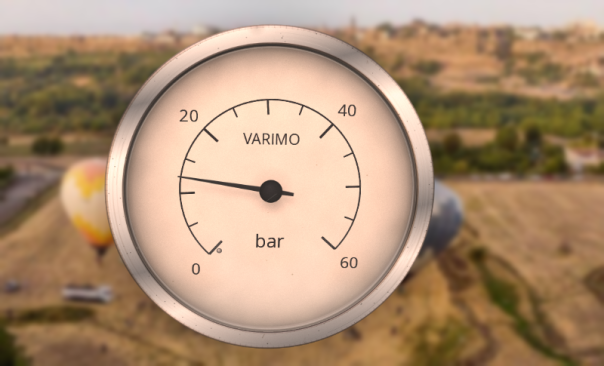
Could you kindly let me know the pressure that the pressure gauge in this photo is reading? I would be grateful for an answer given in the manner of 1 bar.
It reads 12.5 bar
